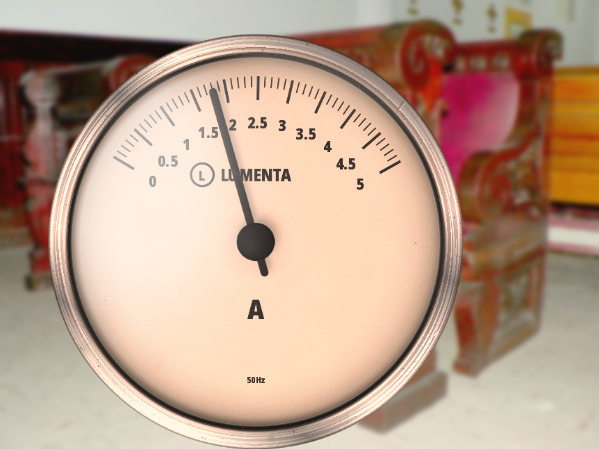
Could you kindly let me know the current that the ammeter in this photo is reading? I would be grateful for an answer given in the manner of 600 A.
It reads 1.8 A
